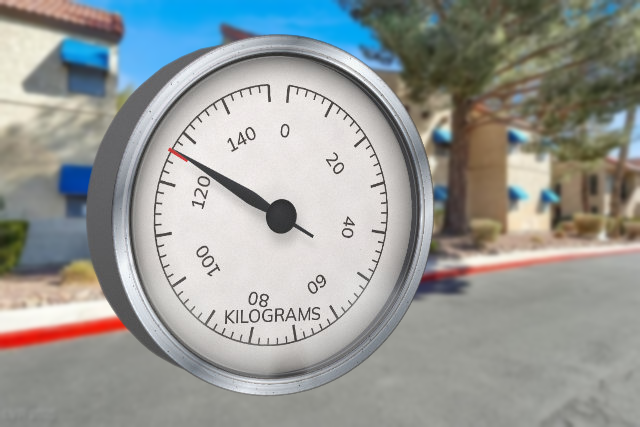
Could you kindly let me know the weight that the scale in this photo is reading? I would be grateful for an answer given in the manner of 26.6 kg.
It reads 126 kg
